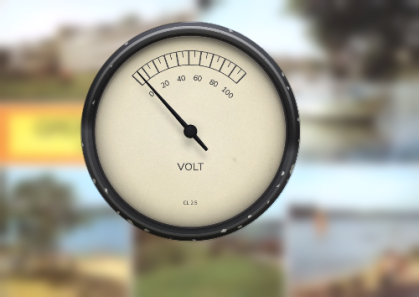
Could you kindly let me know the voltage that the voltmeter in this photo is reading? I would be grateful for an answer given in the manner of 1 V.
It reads 5 V
